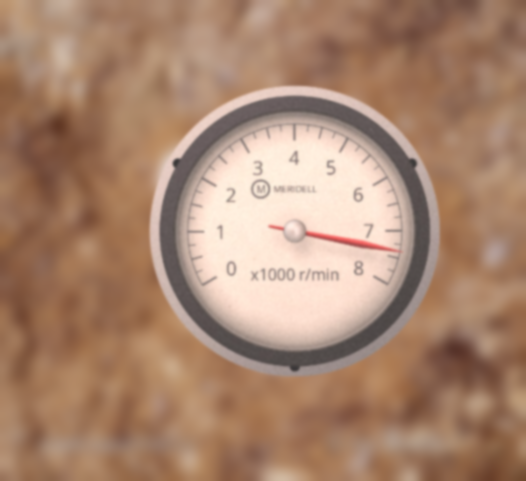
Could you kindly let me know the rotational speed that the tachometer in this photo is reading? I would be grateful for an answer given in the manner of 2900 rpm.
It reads 7375 rpm
